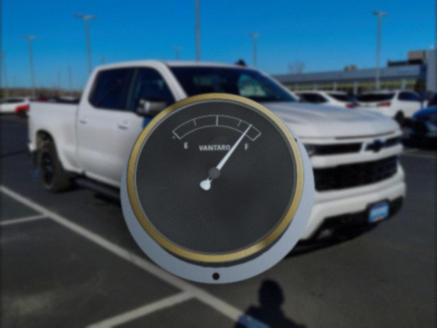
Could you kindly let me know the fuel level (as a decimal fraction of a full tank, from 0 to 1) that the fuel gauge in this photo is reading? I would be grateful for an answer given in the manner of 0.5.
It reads 0.875
